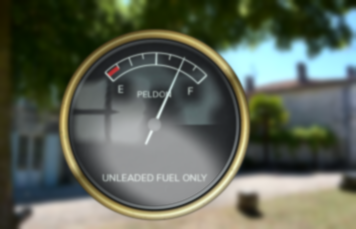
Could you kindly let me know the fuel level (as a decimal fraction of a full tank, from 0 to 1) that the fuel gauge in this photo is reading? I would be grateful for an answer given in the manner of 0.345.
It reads 0.75
